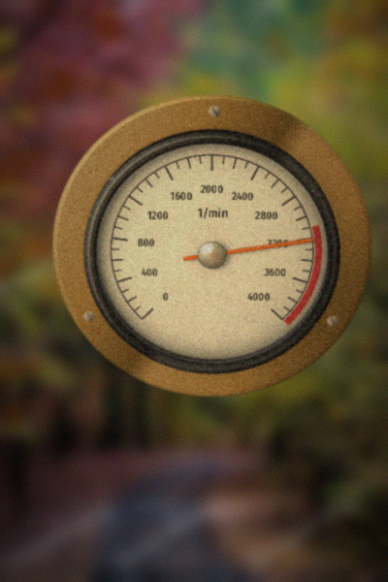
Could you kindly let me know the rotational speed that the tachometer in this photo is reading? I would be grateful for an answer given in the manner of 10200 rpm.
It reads 3200 rpm
